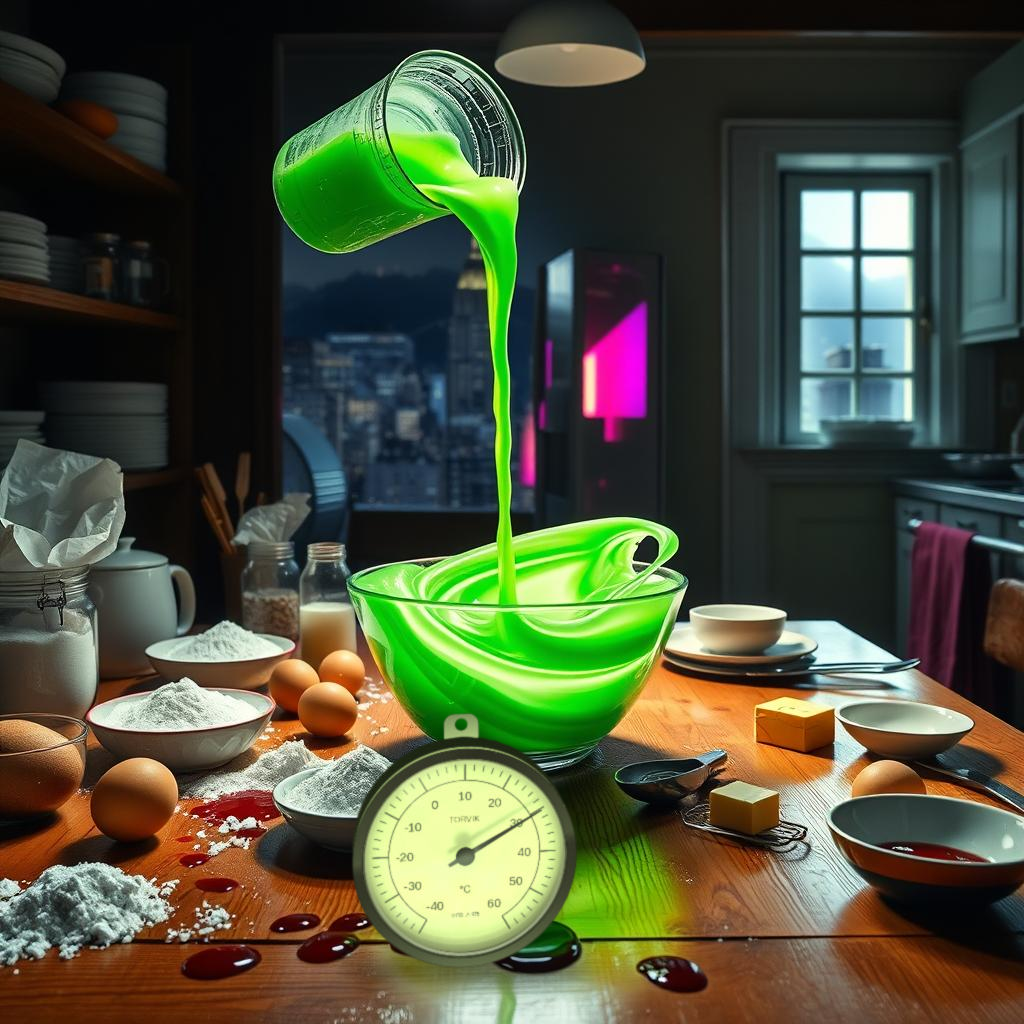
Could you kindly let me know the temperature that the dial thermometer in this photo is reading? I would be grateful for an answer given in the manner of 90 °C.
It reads 30 °C
